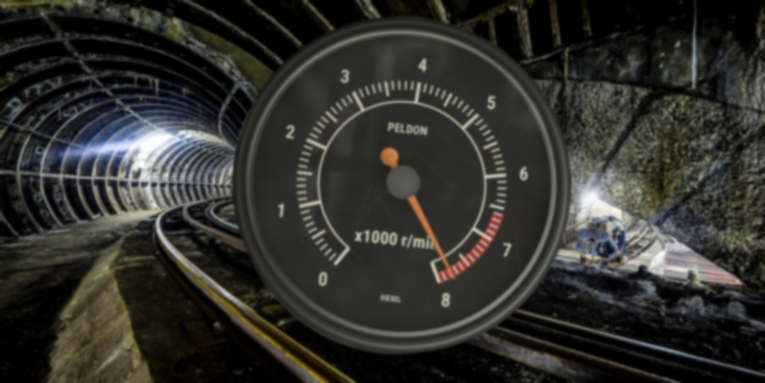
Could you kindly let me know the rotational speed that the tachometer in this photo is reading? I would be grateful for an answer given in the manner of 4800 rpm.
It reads 7800 rpm
